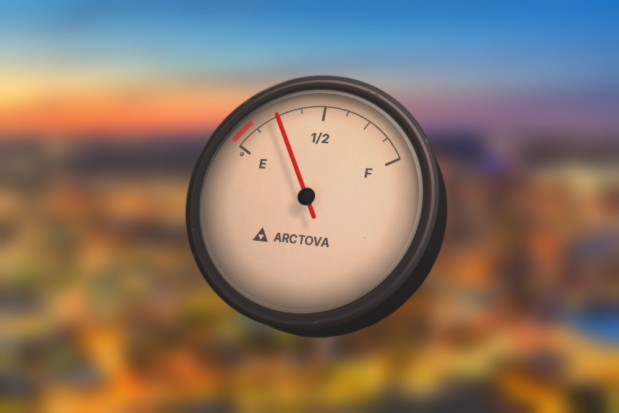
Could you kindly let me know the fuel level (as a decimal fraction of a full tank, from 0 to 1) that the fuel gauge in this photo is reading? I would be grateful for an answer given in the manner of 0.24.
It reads 0.25
